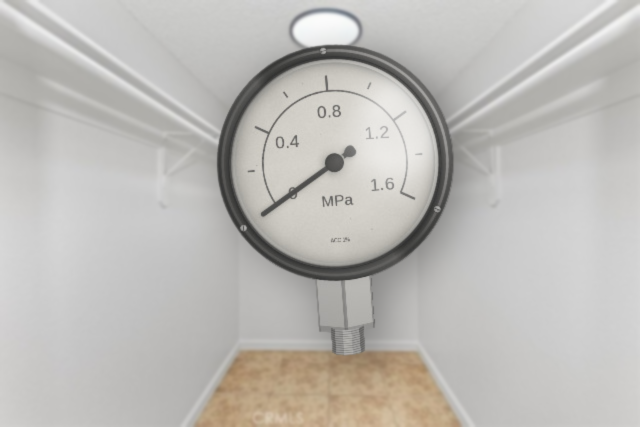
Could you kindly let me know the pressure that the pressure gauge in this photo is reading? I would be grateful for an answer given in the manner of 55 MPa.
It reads 0 MPa
